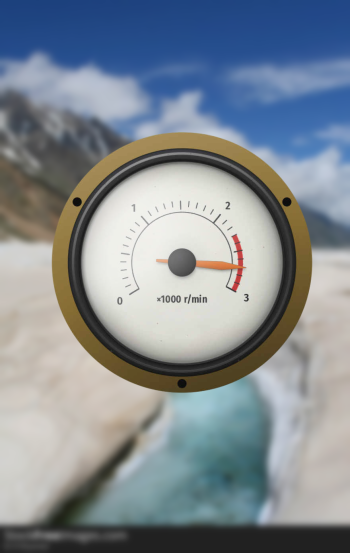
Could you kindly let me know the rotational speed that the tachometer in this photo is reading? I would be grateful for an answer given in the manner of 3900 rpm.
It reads 2700 rpm
